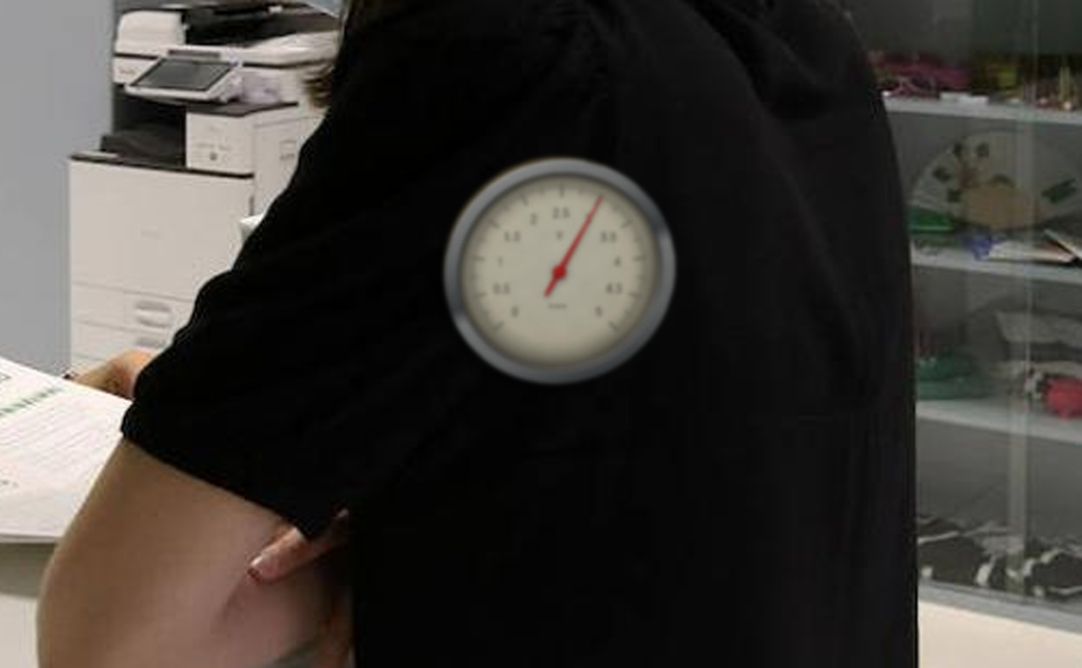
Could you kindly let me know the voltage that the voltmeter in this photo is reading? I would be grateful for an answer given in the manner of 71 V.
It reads 3 V
